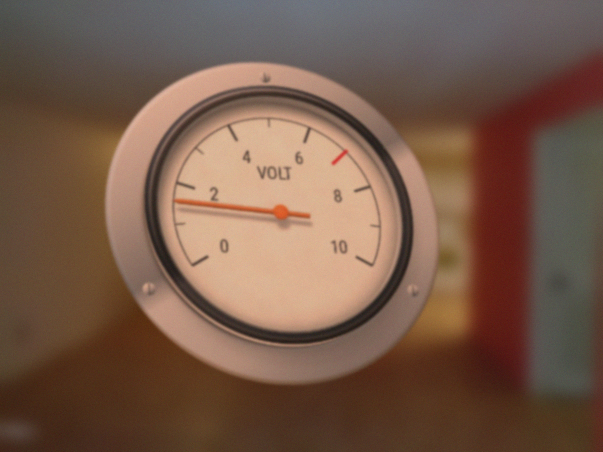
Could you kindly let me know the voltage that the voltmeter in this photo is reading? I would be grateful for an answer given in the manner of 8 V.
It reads 1.5 V
